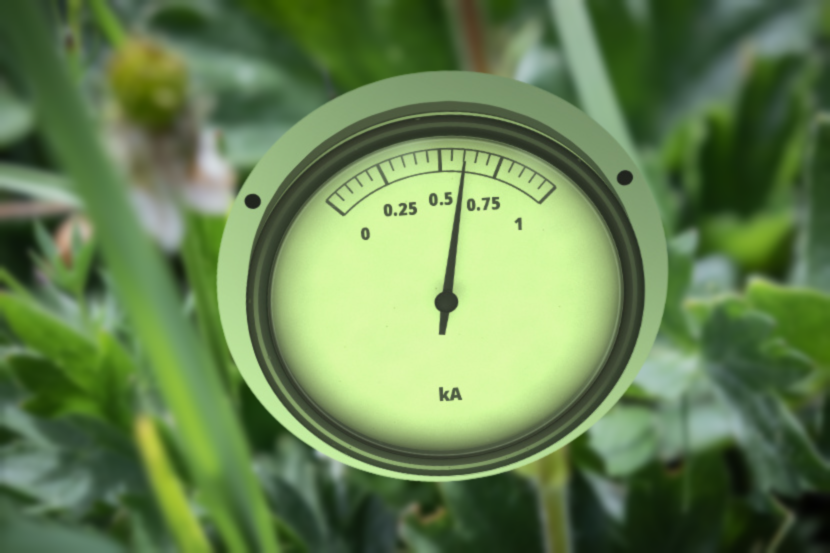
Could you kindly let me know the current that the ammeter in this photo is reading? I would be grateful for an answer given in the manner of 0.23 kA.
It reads 0.6 kA
